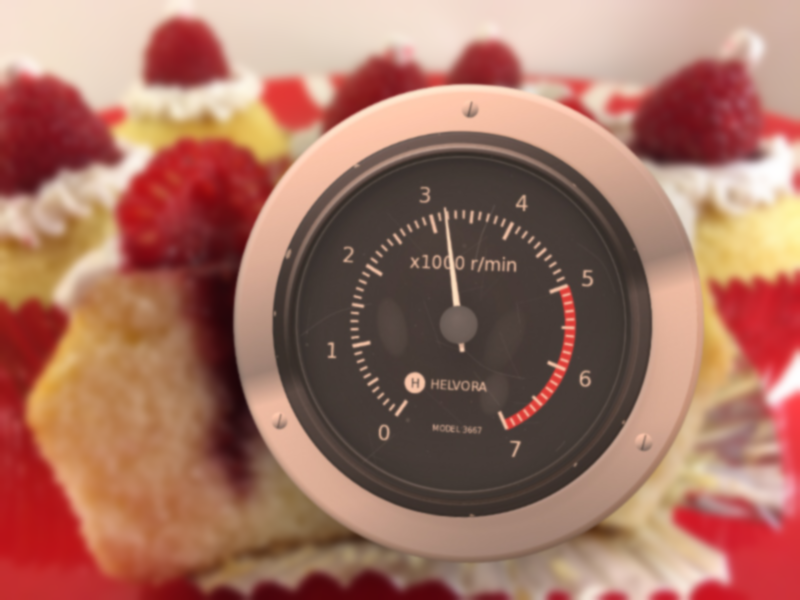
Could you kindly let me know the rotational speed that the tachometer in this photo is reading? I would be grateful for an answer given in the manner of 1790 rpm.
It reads 3200 rpm
